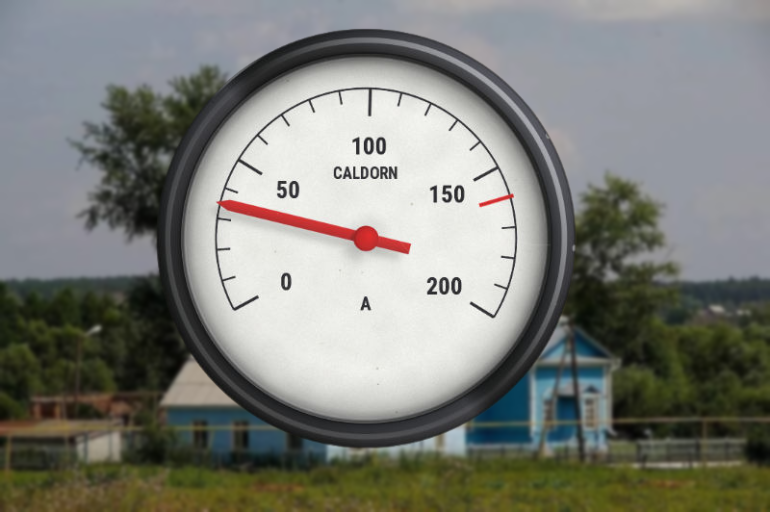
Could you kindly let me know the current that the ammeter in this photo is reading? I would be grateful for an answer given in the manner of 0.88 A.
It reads 35 A
